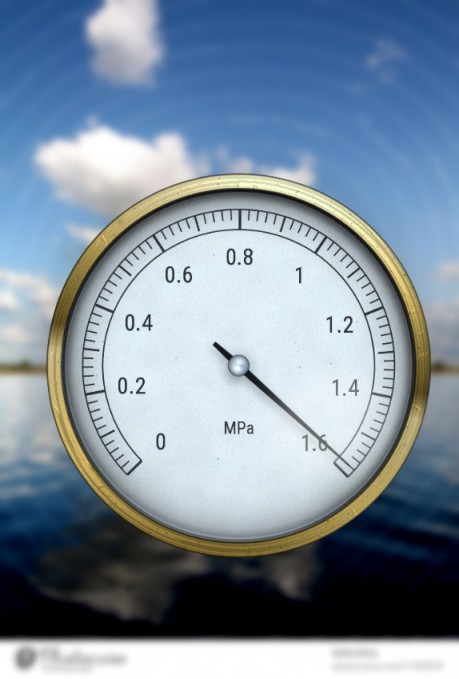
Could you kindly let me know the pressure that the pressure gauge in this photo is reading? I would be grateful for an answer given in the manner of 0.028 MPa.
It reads 1.58 MPa
